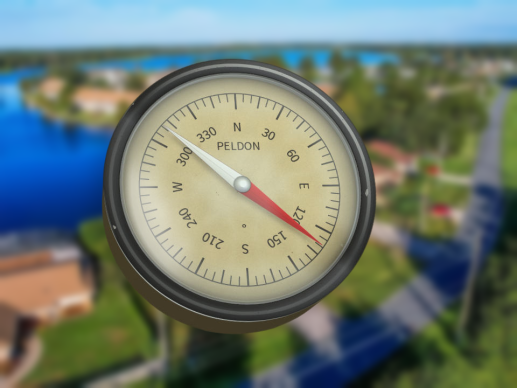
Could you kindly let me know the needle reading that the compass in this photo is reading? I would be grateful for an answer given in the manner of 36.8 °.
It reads 130 °
